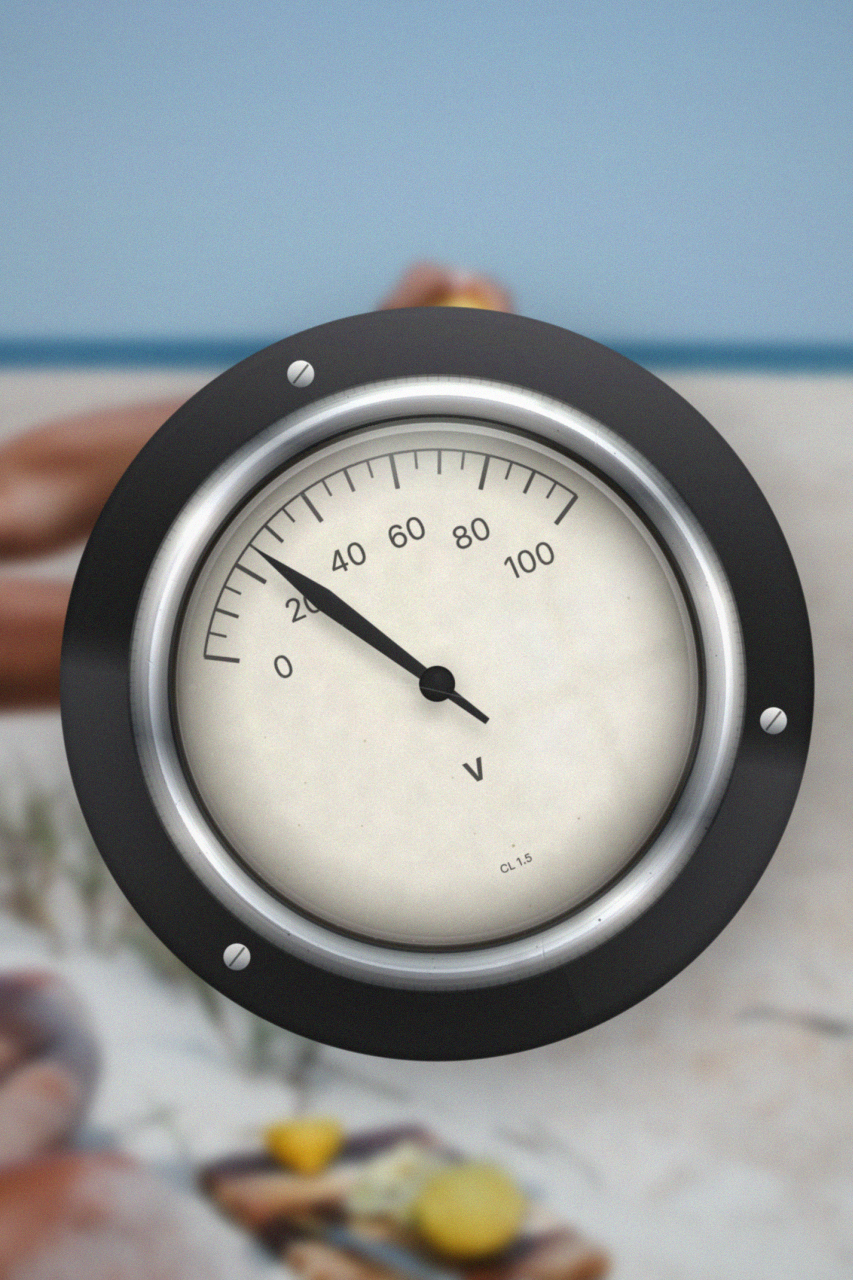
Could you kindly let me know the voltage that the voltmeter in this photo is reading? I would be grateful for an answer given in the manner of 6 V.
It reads 25 V
